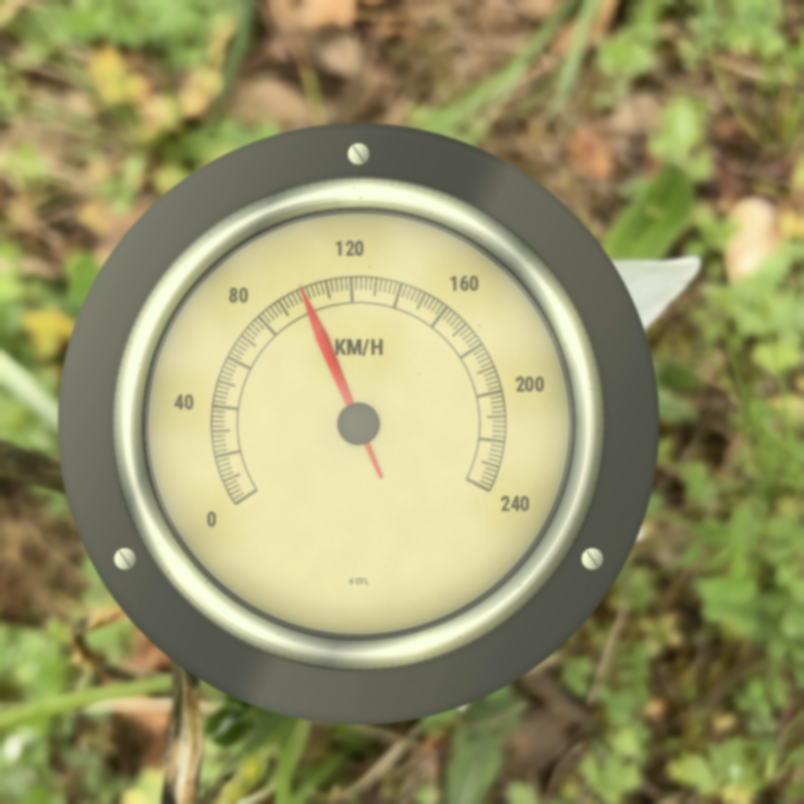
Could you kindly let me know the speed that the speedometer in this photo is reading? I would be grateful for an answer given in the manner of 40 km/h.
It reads 100 km/h
